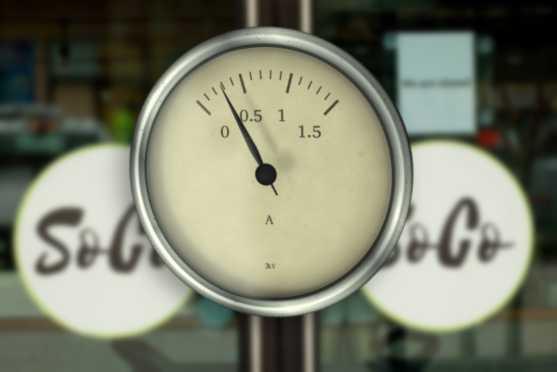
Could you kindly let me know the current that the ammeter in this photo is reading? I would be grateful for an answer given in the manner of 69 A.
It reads 0.3 A
